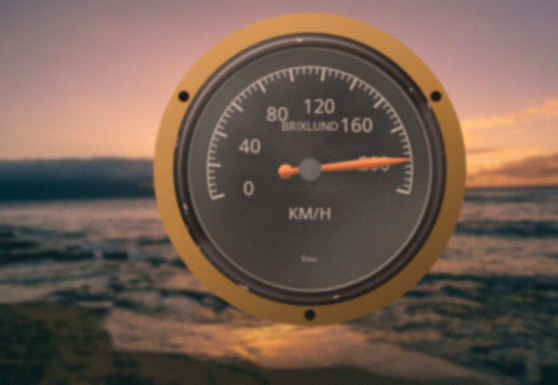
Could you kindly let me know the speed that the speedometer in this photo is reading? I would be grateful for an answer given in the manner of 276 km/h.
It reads 200 km/h
